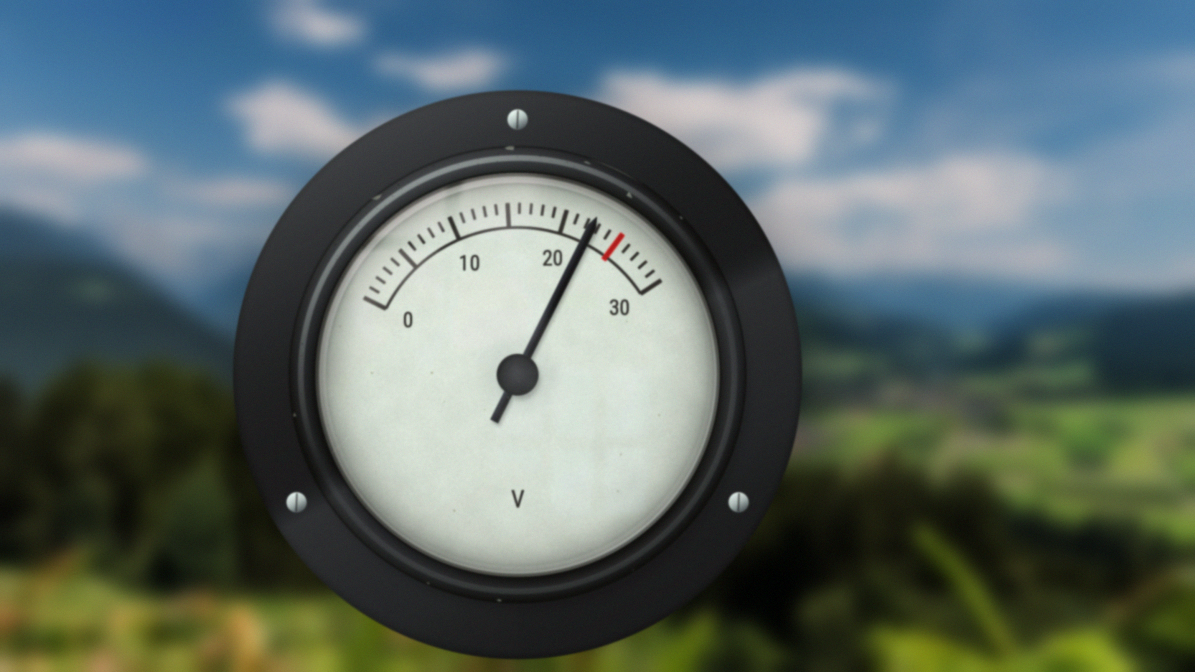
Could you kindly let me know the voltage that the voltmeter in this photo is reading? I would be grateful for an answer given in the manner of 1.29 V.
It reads 22.5 V
